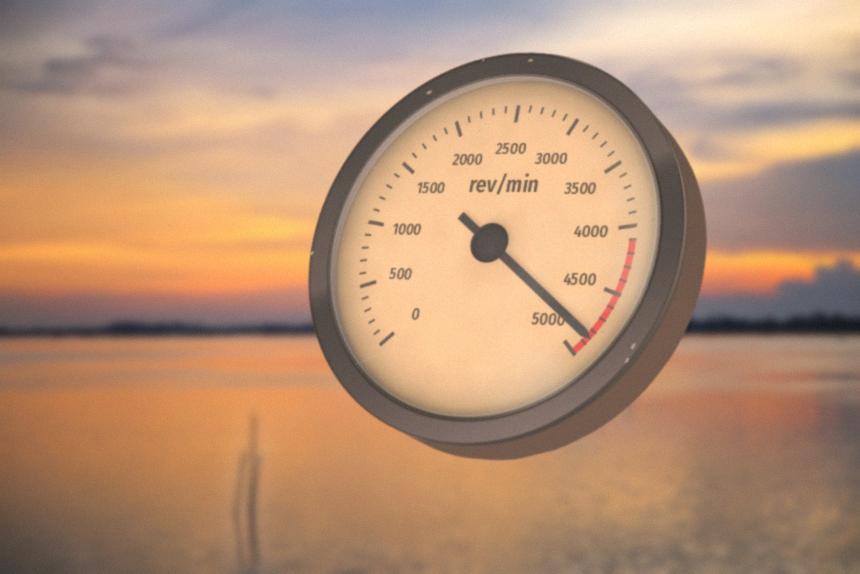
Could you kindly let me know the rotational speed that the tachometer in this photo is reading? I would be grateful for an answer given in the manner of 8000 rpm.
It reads 4850 rpm
